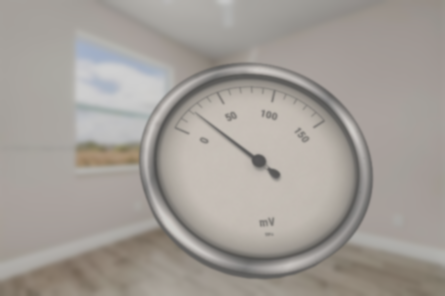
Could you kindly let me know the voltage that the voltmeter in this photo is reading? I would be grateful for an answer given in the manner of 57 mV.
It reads 20 mV
